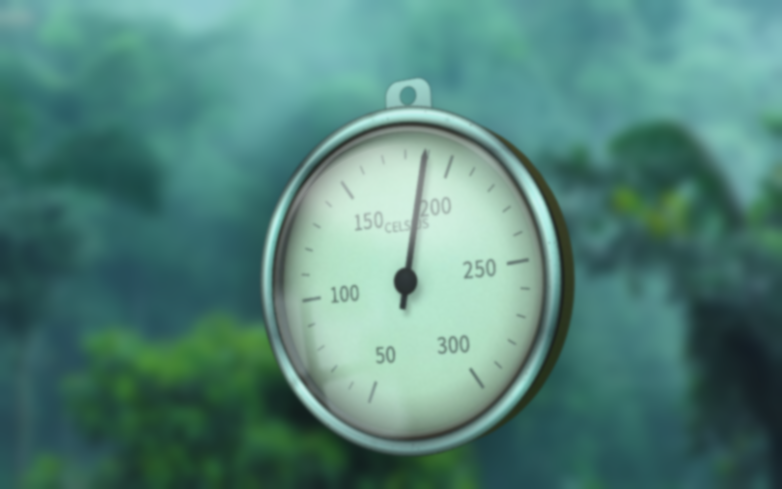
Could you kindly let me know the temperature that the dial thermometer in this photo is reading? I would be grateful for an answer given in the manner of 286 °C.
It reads 190 °C
